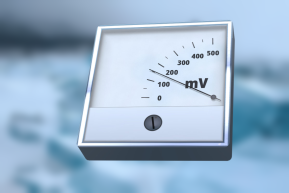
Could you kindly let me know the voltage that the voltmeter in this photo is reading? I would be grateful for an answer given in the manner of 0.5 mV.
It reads 150 mV
